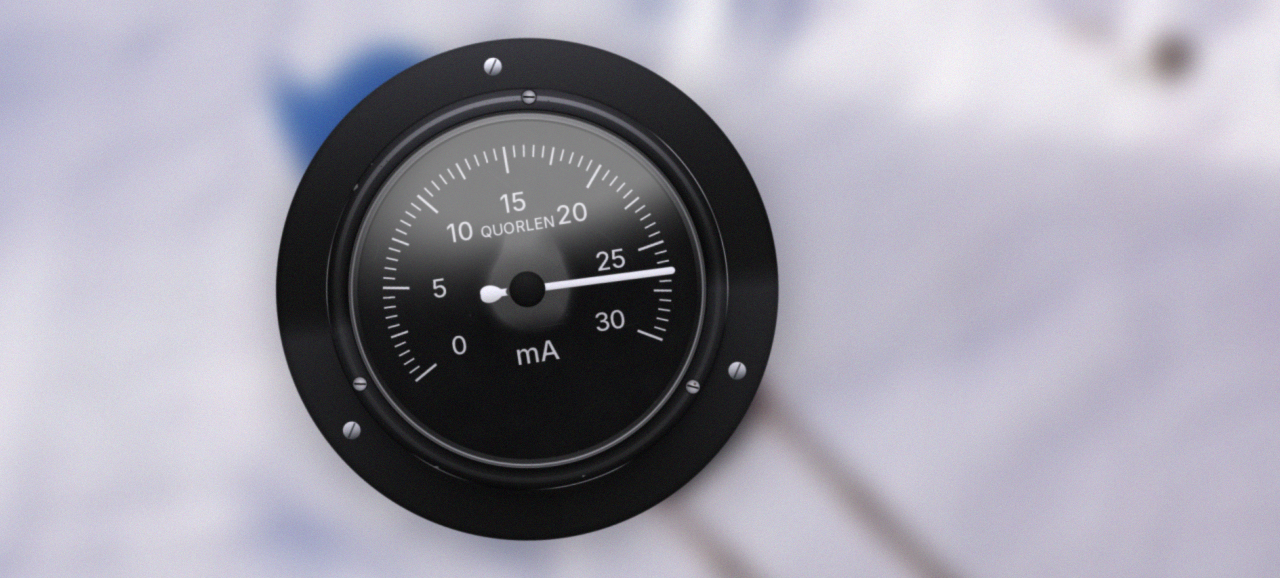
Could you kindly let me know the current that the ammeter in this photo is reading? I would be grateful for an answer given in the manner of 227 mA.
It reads 26.5 mA
